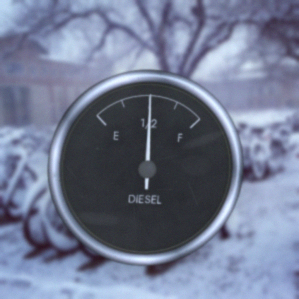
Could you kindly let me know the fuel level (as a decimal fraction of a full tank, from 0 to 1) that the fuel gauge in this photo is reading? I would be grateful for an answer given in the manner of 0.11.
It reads 0.5
